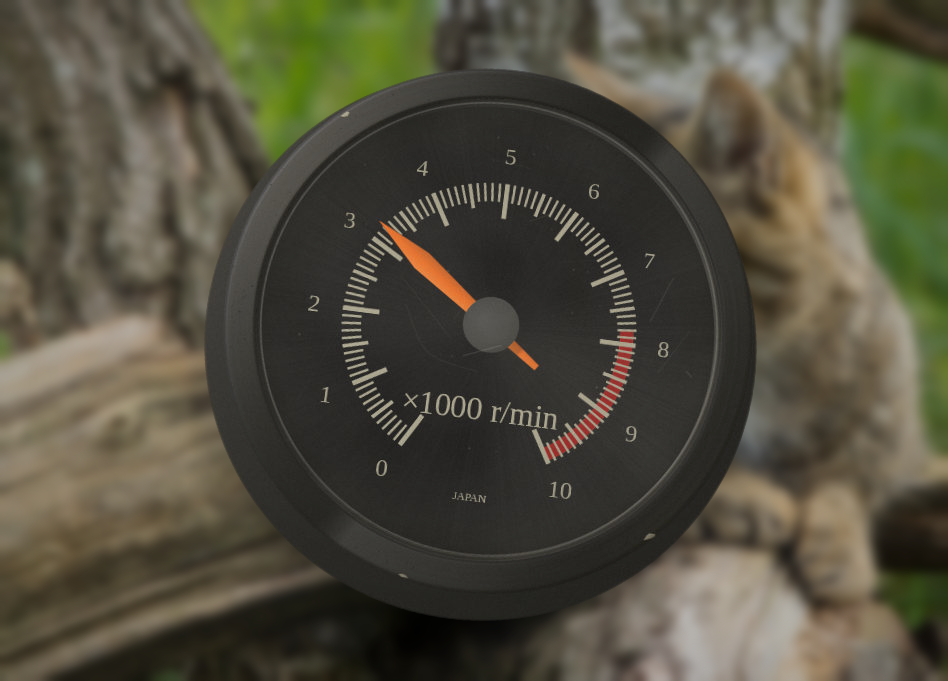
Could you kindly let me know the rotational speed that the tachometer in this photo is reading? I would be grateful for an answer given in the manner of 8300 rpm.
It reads 3200 rpm
